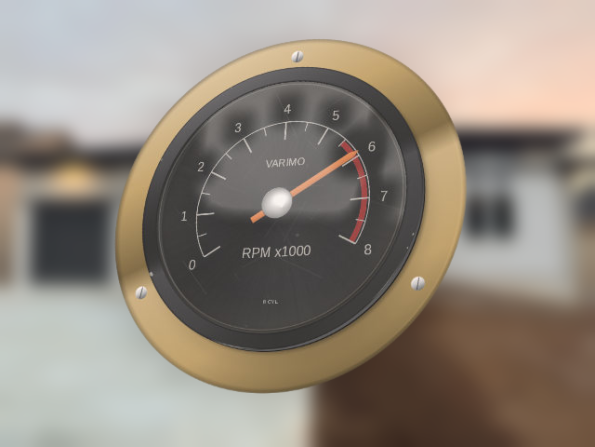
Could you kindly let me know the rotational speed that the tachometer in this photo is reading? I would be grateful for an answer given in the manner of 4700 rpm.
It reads 6000 rpm
